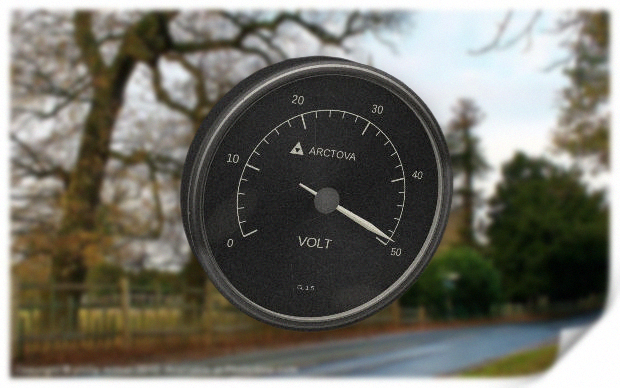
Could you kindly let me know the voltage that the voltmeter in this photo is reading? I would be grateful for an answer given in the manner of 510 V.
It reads 49 V
